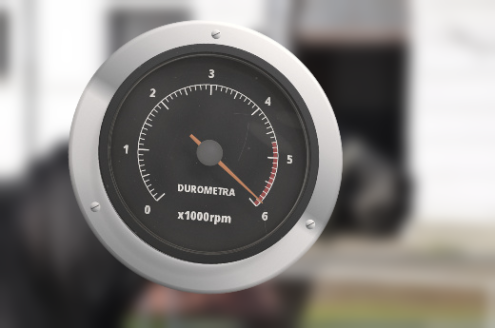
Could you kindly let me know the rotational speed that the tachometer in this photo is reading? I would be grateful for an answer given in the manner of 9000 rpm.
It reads 5900 rpm
